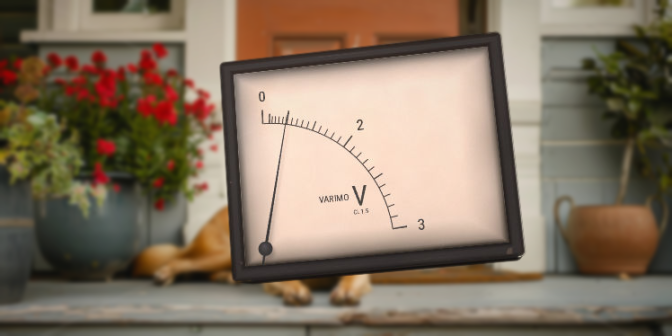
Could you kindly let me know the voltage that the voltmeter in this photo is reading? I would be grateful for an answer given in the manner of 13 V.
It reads 1 V
